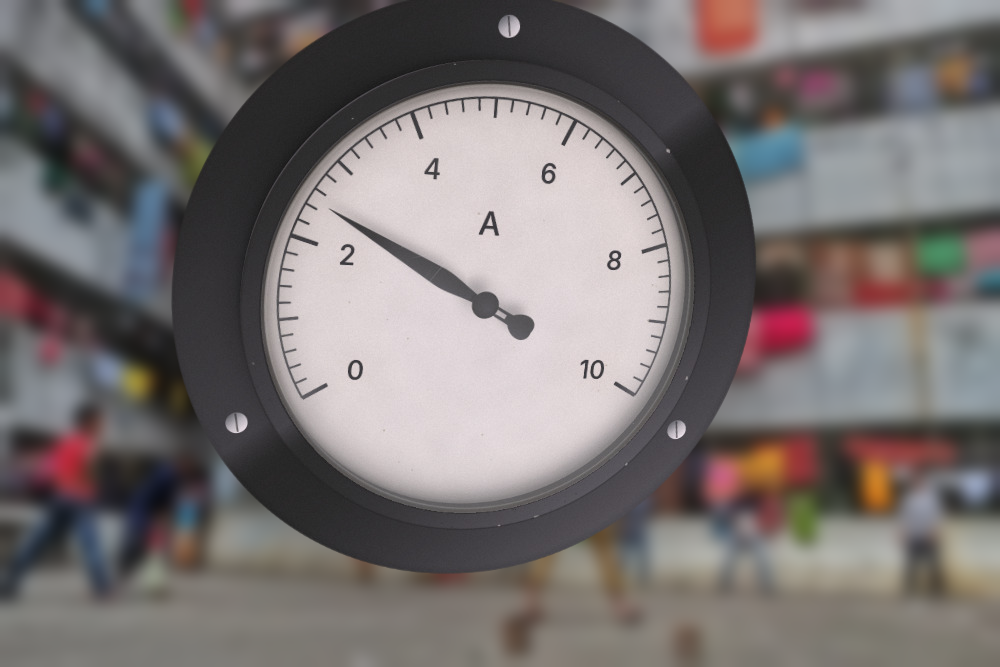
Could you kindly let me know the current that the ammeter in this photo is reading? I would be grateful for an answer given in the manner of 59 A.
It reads 2.5 A
